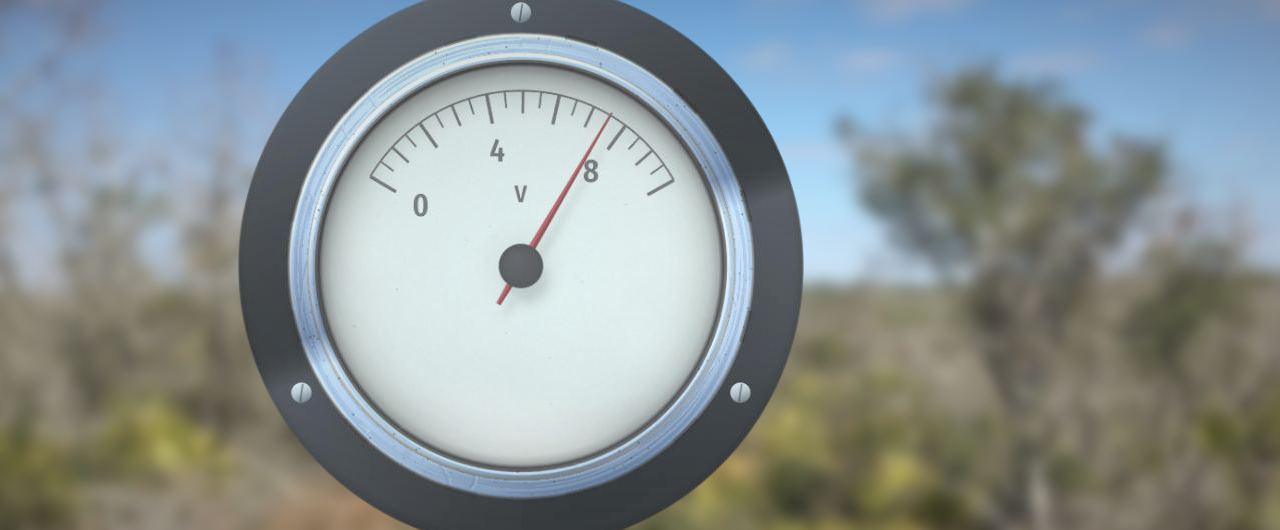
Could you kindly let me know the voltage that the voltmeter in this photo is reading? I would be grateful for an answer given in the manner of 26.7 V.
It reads 7.5 V
